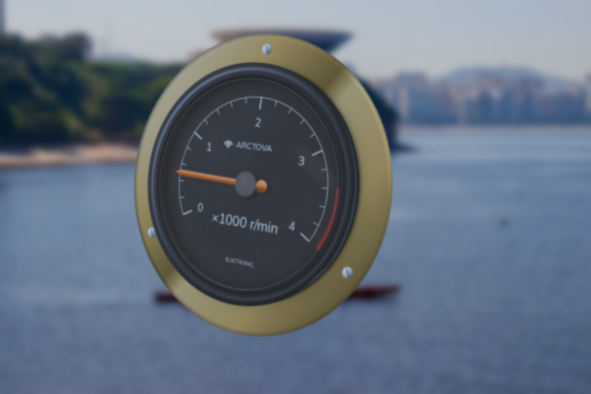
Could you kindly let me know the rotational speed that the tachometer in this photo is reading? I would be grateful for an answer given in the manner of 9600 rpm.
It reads 500 rpm
